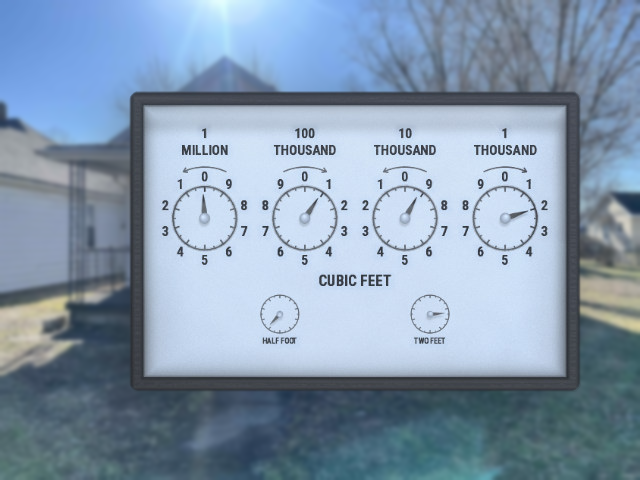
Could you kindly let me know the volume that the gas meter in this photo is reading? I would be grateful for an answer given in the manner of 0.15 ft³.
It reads 9200 ft³
